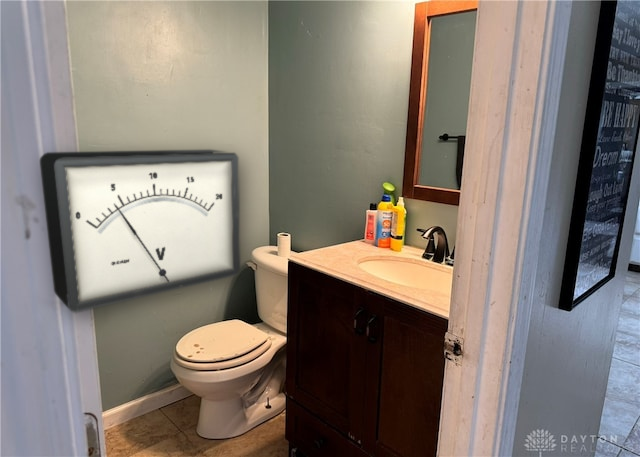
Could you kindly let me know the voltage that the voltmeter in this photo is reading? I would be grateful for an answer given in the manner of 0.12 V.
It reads 4 V
